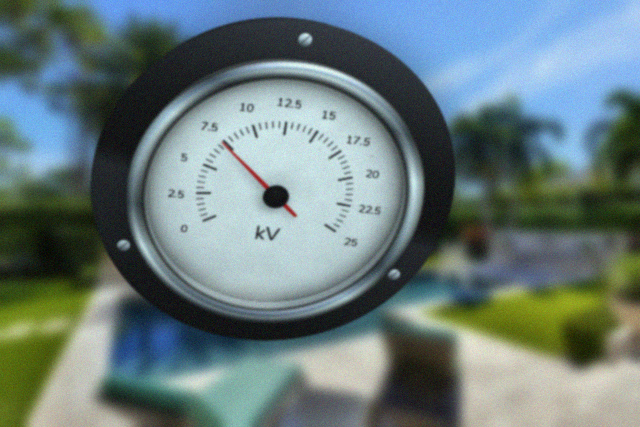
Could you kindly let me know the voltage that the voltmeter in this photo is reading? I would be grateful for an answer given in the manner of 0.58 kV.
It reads 7.5 kV
